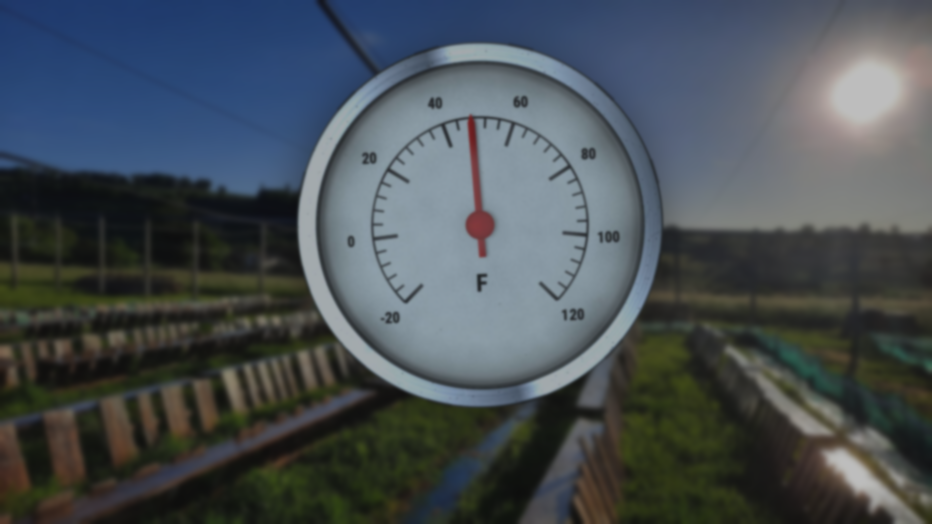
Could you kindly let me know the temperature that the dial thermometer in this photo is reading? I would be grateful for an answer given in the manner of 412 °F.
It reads 48 °F
